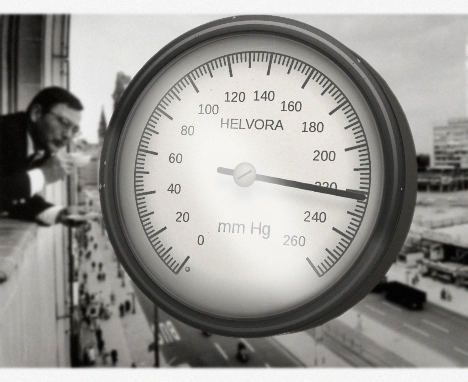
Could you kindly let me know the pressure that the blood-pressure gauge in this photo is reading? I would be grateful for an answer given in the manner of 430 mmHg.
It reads 222 mmHg
